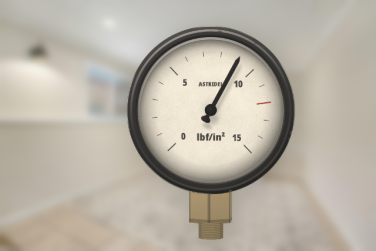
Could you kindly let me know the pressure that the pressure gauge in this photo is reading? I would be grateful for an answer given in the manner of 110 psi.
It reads 9 psi
